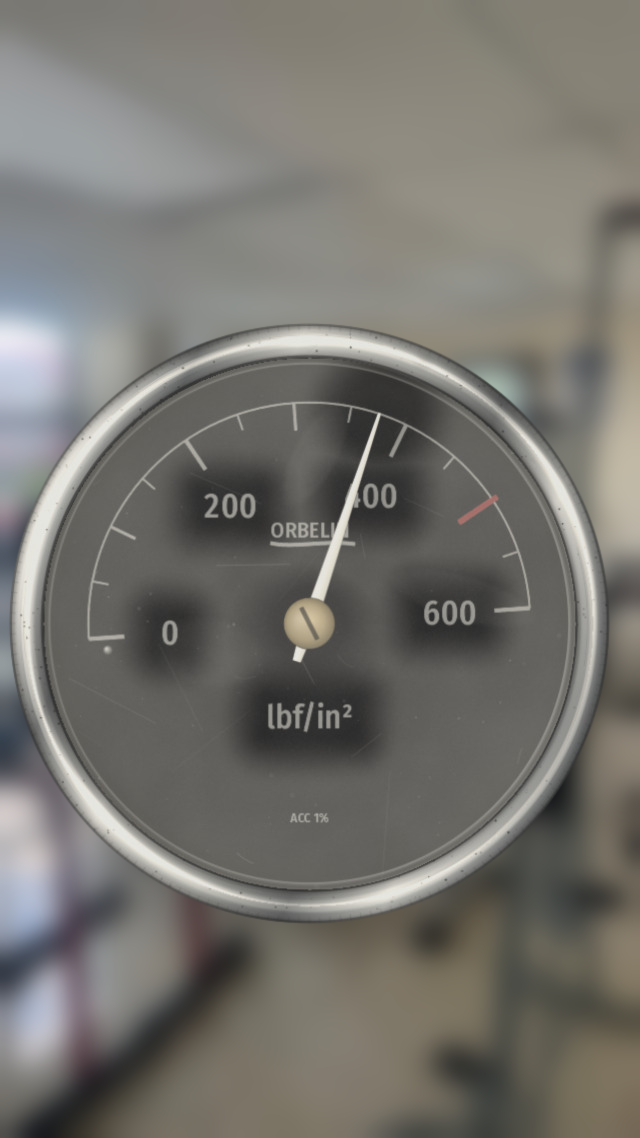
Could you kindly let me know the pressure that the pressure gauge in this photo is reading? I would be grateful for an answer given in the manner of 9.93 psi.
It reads 375 psi
